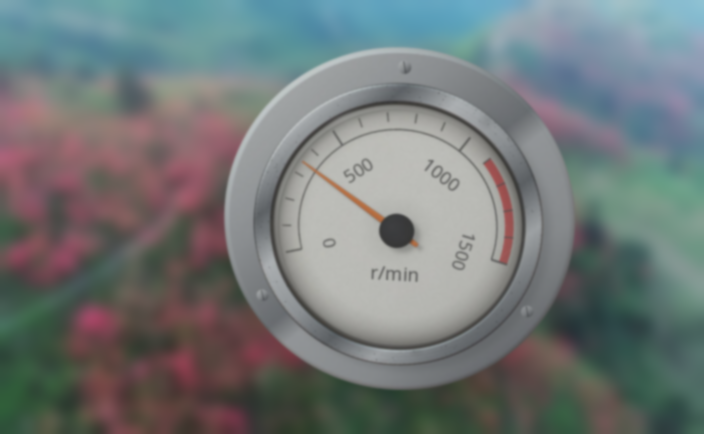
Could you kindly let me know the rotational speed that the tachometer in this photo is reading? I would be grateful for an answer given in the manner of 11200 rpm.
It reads 350 rpm
